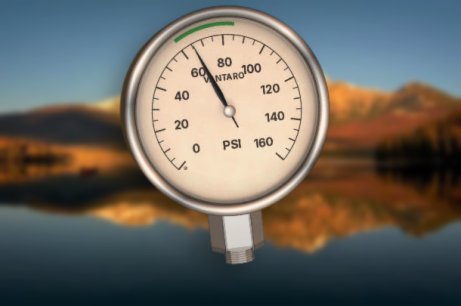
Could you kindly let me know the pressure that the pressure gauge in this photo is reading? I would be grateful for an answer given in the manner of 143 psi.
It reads 65 psi
